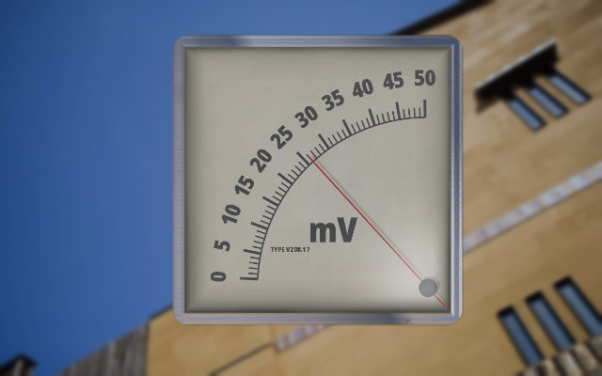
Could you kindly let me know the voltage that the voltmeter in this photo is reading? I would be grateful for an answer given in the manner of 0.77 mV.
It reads 26 mV
